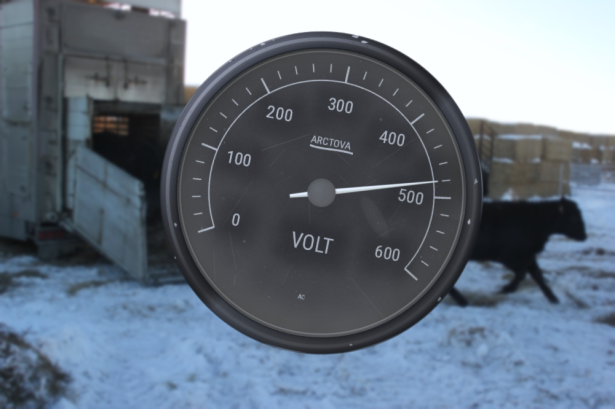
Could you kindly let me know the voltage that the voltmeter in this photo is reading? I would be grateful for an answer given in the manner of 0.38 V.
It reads 480 V
